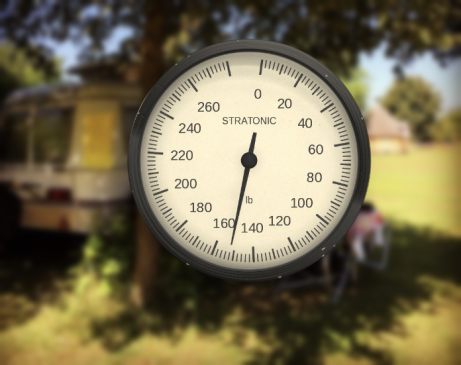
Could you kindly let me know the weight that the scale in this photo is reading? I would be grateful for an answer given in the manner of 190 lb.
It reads 152 lb
